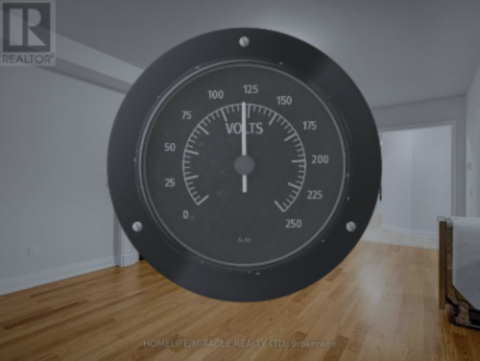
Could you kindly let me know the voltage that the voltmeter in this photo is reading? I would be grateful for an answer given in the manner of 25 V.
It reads 120 V
